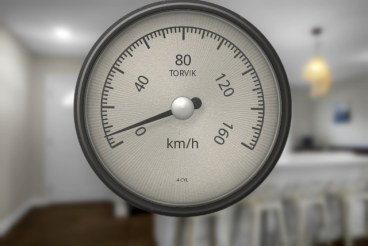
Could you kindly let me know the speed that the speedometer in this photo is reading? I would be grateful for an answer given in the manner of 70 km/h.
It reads 6 km/h
